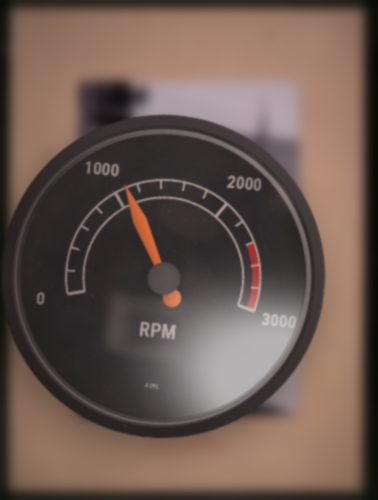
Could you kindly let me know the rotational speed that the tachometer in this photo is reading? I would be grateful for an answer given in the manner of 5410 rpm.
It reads 1100 rpm
